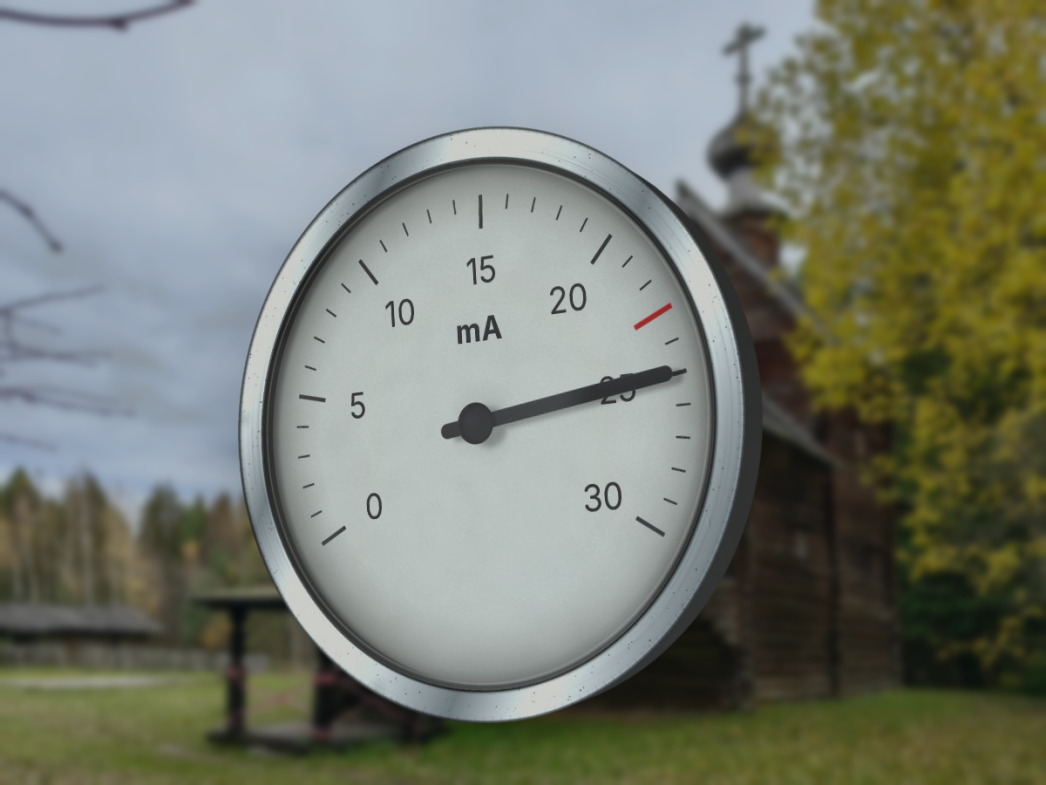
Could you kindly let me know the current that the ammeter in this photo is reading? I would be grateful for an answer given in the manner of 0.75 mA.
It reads 25 mA
